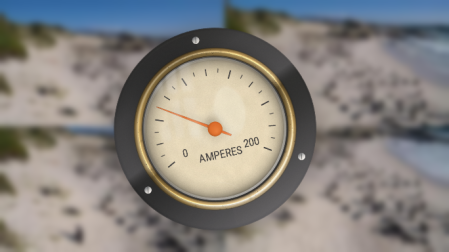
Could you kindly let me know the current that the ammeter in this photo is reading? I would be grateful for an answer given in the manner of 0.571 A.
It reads 50 A
